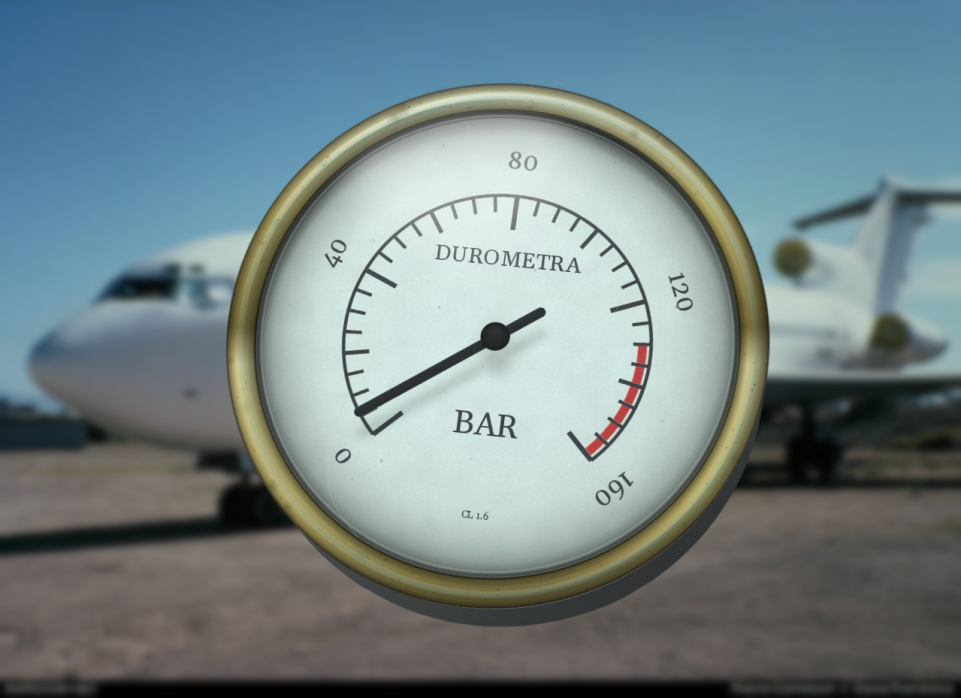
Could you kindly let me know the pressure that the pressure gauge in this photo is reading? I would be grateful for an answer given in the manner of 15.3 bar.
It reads 5 bar
